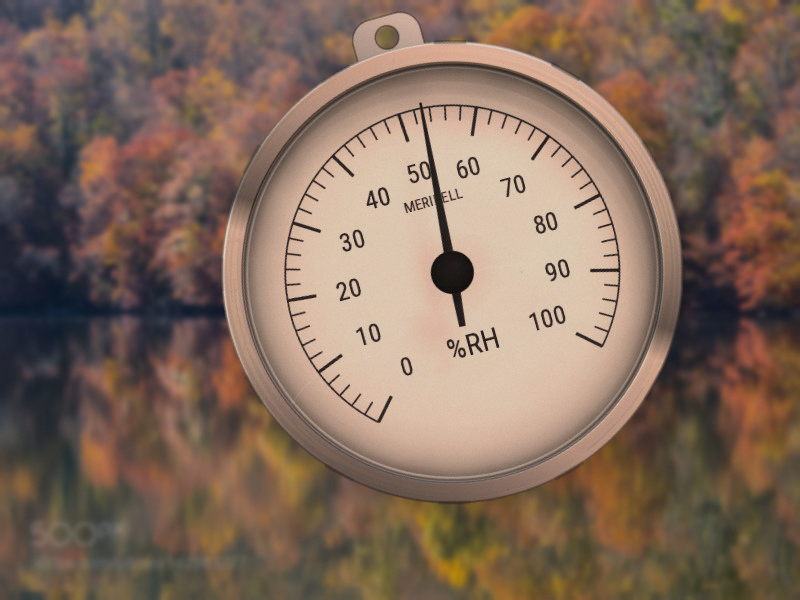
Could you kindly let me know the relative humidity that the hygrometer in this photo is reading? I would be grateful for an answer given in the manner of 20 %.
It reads 53 %
